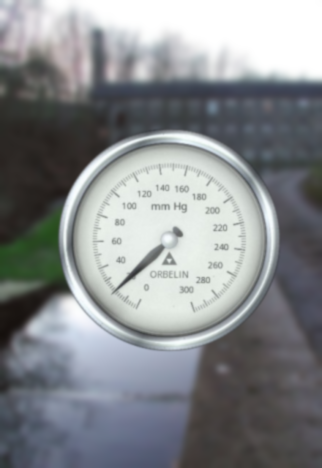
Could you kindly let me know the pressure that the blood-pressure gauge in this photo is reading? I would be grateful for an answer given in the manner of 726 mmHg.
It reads 20 mmHg
